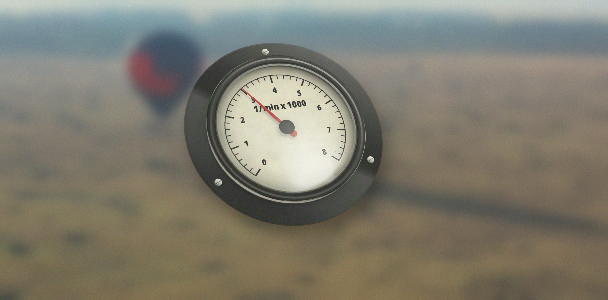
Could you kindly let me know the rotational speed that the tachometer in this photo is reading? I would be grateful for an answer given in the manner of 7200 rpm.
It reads 3000 rpm
